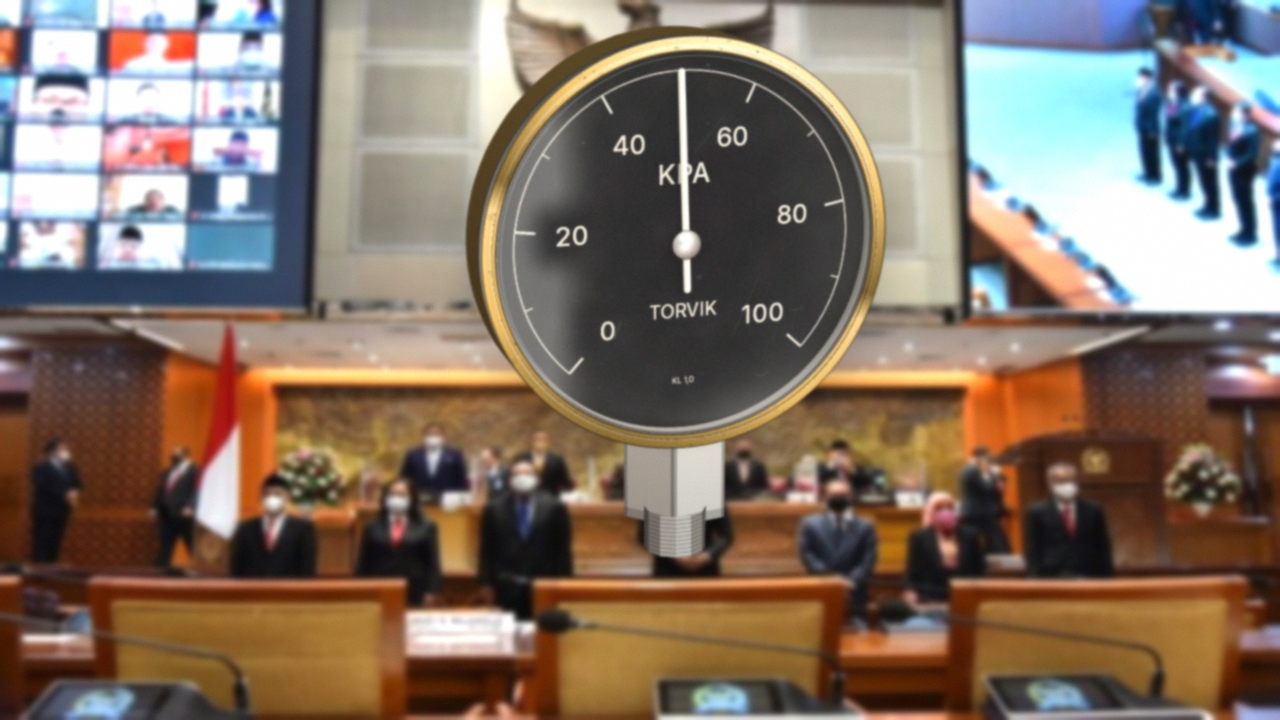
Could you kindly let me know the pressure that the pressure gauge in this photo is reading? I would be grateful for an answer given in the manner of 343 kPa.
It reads 50 kPa
